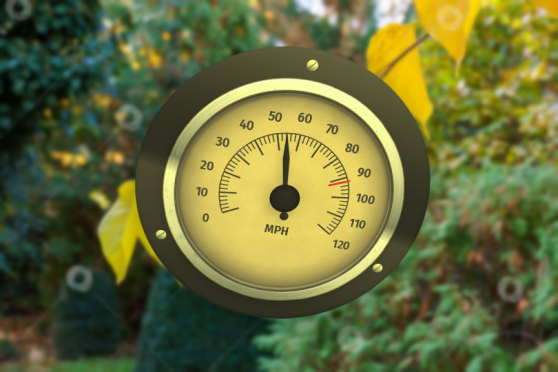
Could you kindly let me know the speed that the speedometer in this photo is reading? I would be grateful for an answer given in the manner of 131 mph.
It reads 54 mph
